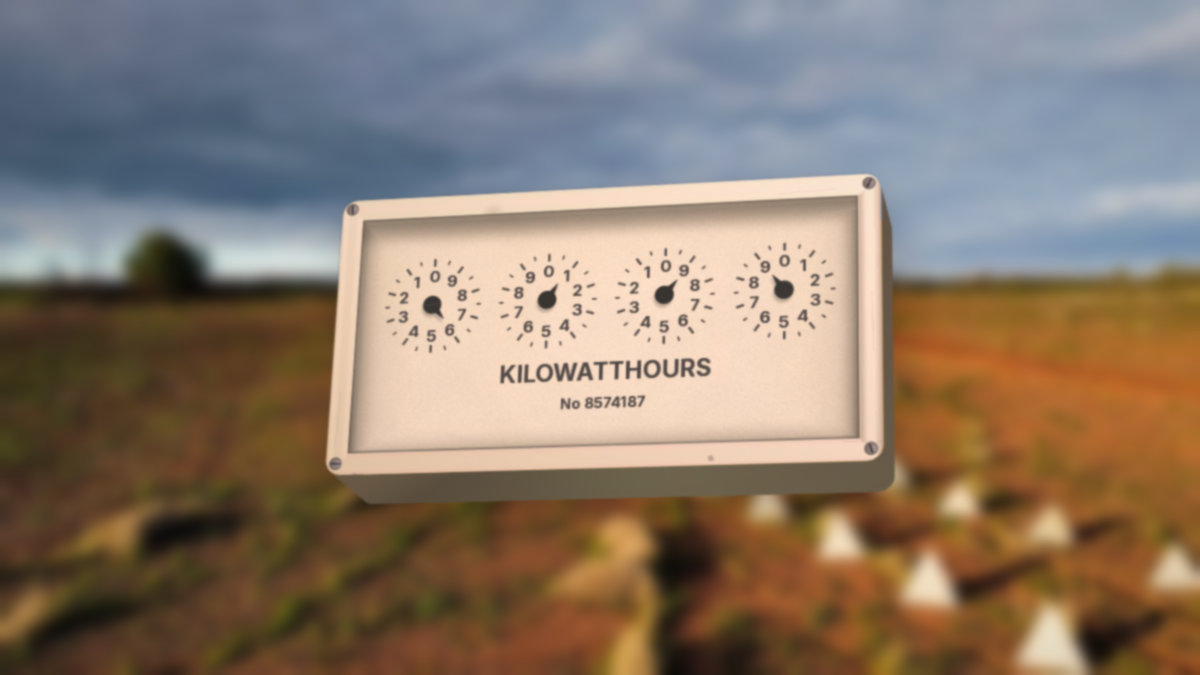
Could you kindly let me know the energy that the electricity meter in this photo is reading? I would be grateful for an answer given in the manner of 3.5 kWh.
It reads 6089 kWh
